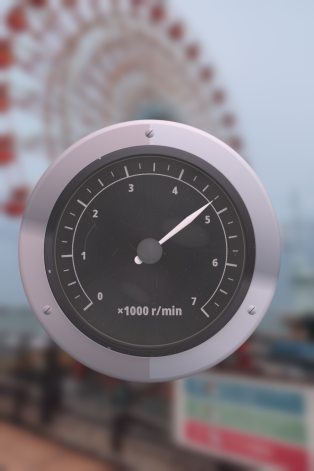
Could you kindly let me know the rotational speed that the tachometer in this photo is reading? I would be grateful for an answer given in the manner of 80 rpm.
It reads 4750 rpm
